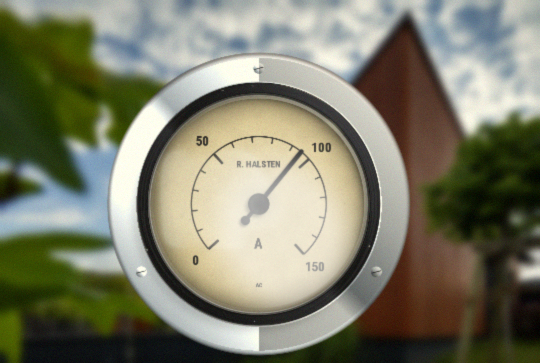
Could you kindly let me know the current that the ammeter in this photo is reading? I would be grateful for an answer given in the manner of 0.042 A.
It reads 95 A
